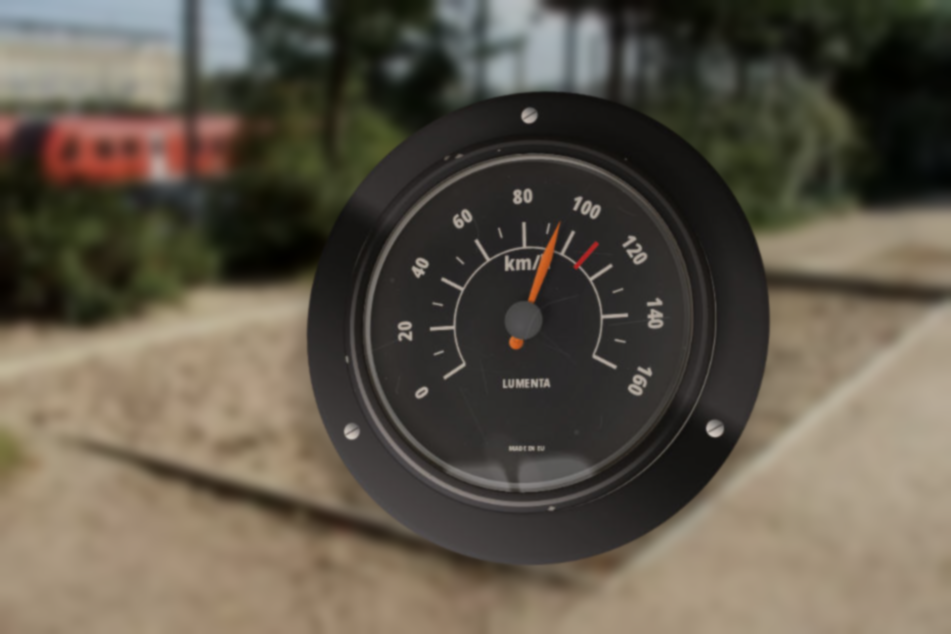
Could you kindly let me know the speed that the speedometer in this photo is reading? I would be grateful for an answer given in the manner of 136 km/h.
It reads 95 km/h
